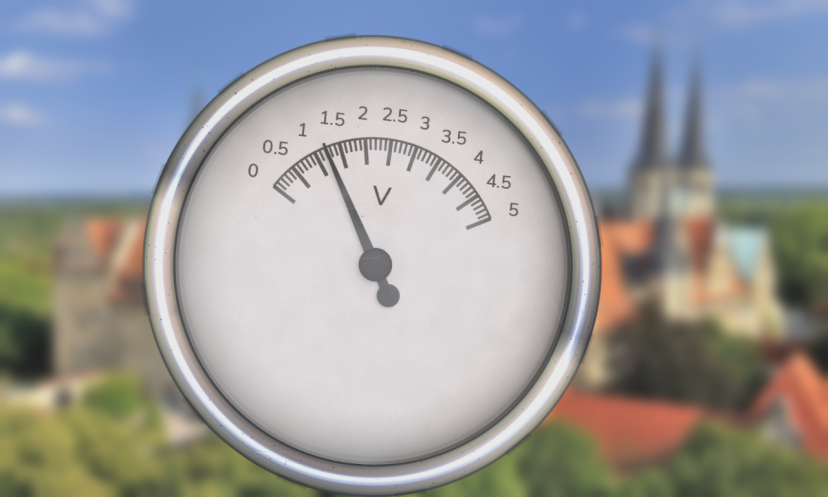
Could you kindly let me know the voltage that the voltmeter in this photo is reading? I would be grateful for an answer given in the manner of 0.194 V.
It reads 1.2 V
